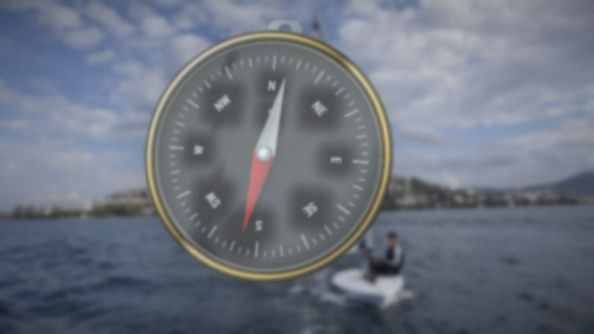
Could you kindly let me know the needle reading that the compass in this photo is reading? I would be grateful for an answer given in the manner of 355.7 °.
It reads 190 °
